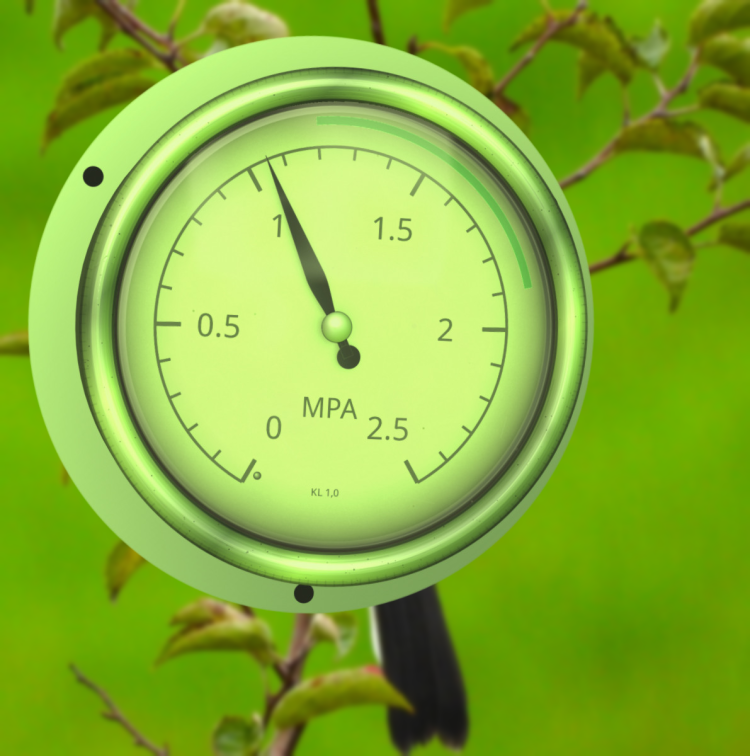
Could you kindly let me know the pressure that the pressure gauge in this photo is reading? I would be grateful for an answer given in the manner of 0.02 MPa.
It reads 1.05 MPa
